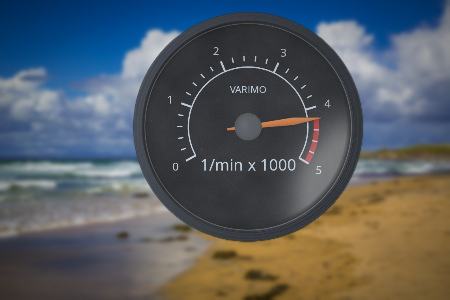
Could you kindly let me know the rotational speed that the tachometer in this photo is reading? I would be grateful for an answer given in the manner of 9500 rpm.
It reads 4200 rpm
